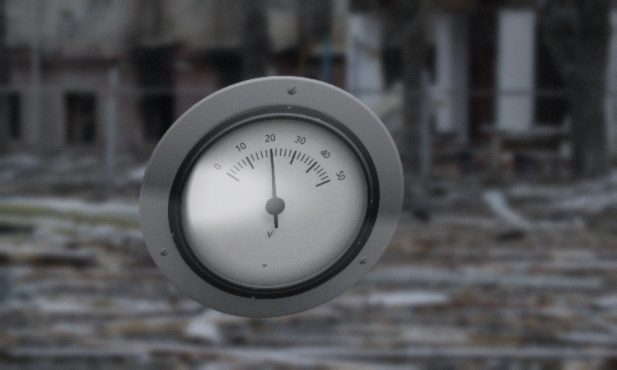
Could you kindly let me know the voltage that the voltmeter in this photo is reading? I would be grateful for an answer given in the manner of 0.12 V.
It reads 20 V
